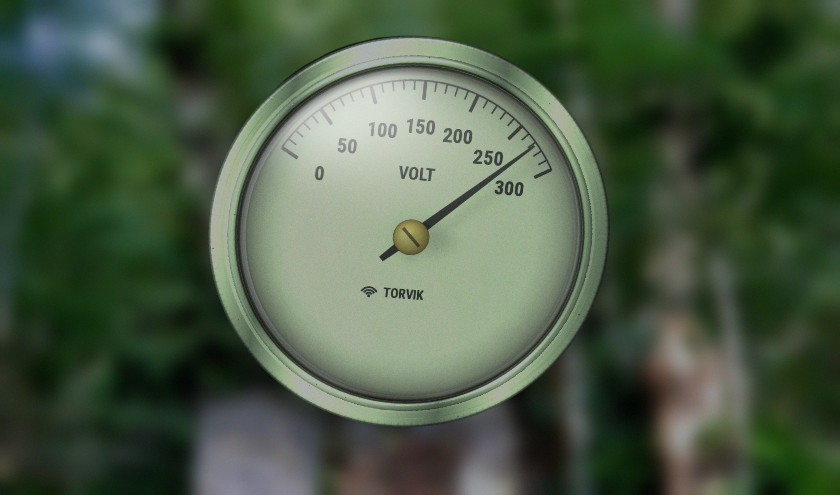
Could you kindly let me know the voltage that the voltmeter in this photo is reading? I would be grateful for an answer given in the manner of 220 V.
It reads 270 V
